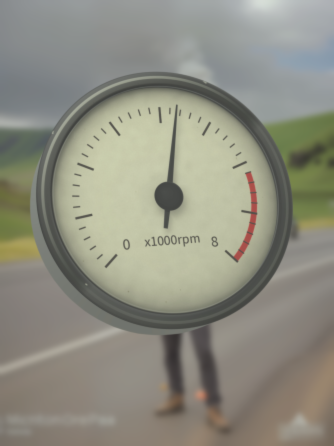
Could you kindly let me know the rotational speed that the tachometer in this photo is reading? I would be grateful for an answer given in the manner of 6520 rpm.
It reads 4300 rpm
